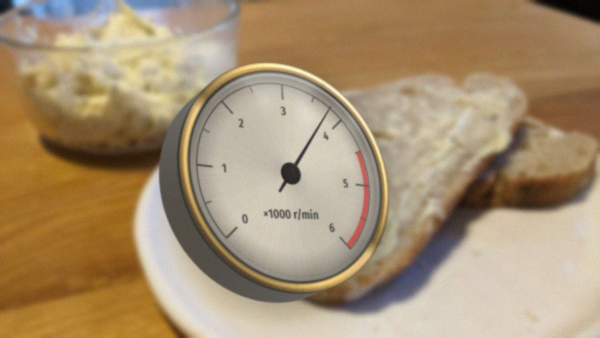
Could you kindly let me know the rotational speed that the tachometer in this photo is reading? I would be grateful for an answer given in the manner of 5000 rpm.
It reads 3750 rpm
